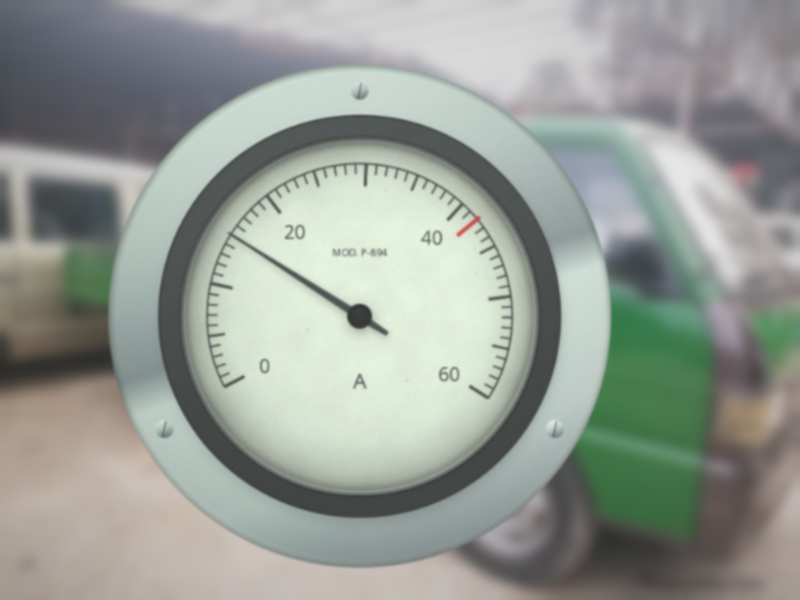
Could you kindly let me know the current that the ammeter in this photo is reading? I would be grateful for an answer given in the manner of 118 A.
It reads 15 A
